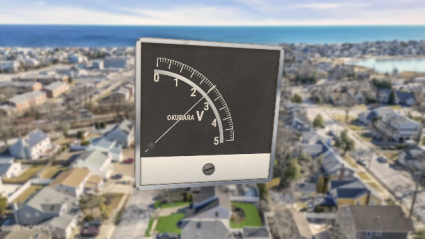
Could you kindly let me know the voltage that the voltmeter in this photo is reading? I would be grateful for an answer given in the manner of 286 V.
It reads 2.5 V
